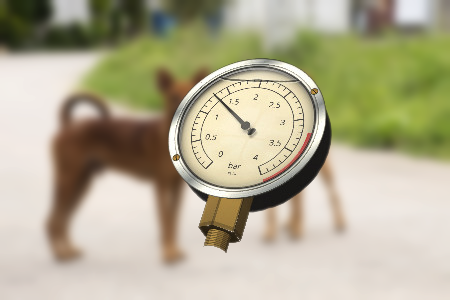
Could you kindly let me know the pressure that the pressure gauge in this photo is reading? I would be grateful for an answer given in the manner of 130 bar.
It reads 1.3 bar
